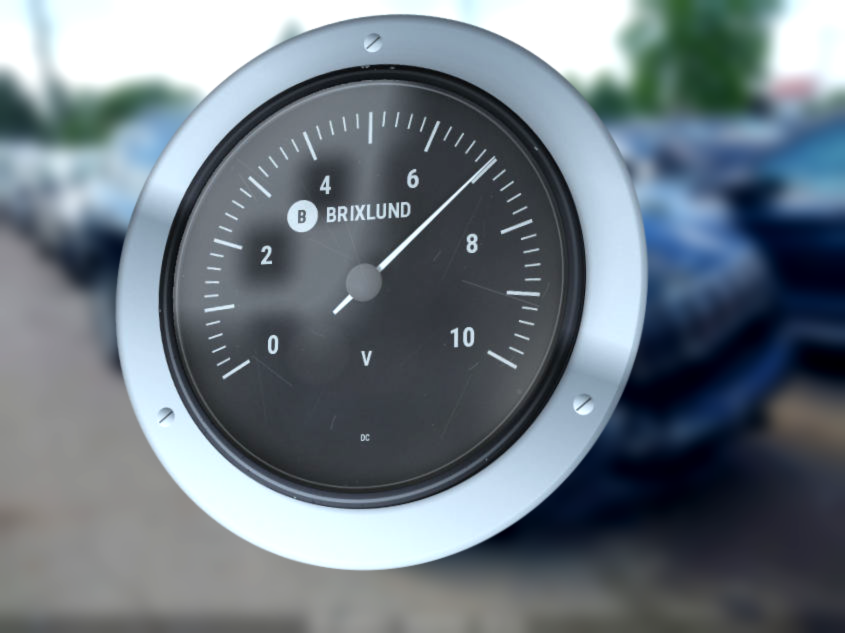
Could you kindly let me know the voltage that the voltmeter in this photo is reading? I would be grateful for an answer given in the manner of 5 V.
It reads 7 V
